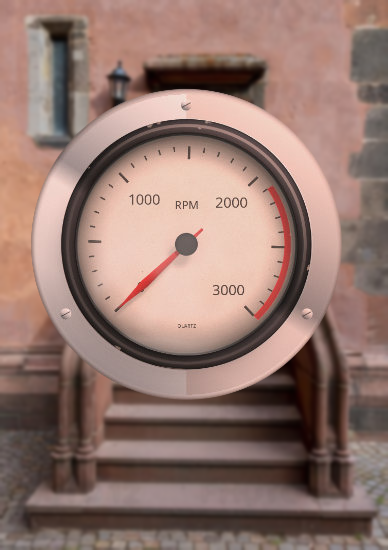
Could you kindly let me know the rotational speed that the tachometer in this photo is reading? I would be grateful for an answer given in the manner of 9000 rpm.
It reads 0 rpm
